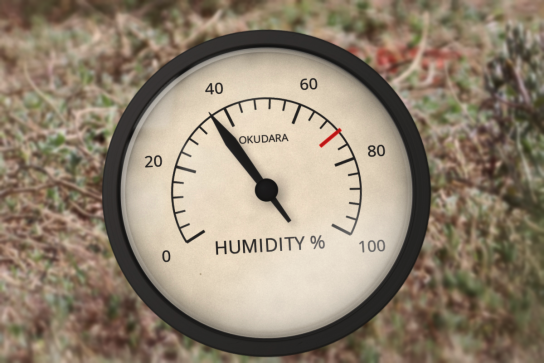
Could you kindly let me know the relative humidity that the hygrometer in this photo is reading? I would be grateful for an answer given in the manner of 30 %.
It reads 36 %
